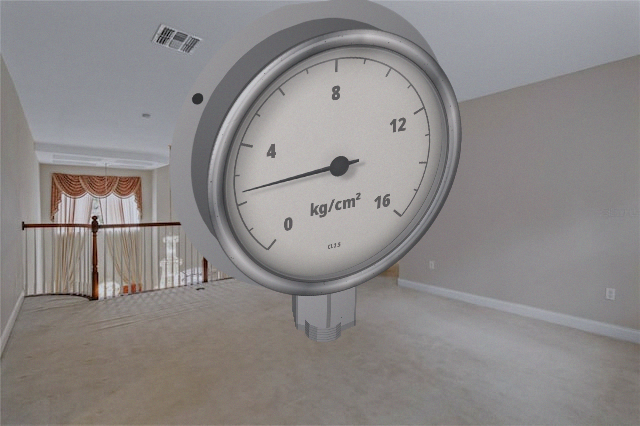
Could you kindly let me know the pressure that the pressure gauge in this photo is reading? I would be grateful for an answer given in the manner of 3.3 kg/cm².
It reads 2.5 kg/cm²
